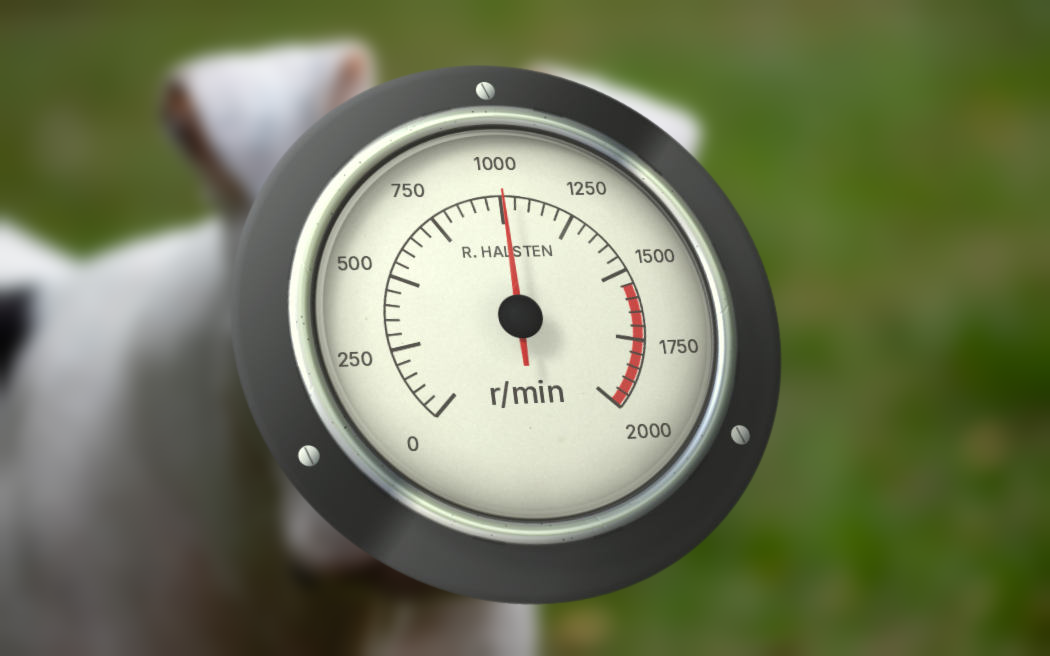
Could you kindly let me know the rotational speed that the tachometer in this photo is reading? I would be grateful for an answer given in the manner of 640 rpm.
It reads 1000 rpm
